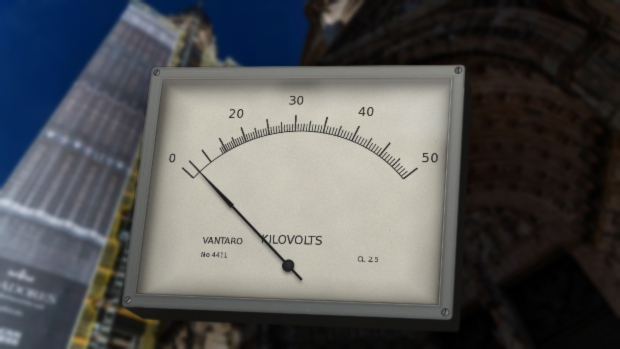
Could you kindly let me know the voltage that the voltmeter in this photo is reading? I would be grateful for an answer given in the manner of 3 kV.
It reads 5 kV
